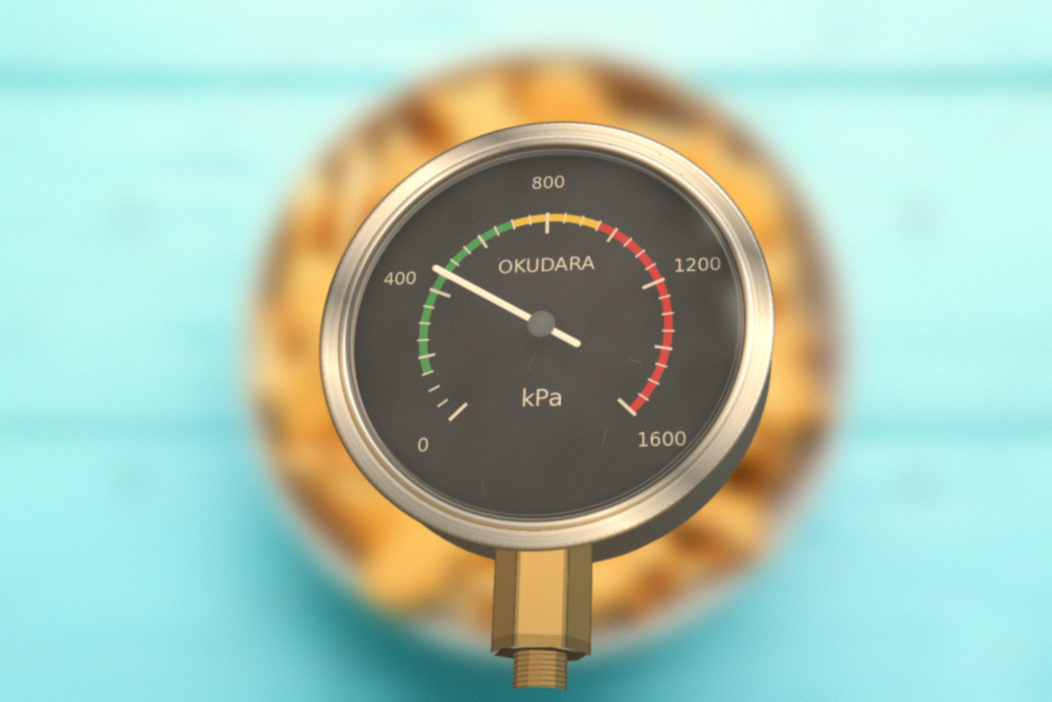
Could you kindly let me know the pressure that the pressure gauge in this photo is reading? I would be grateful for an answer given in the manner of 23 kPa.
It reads 450 kPa
